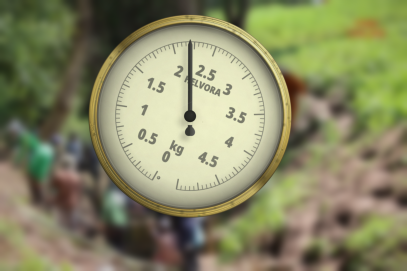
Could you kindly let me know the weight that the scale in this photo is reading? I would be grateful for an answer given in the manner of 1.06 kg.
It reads 2.2 kg
